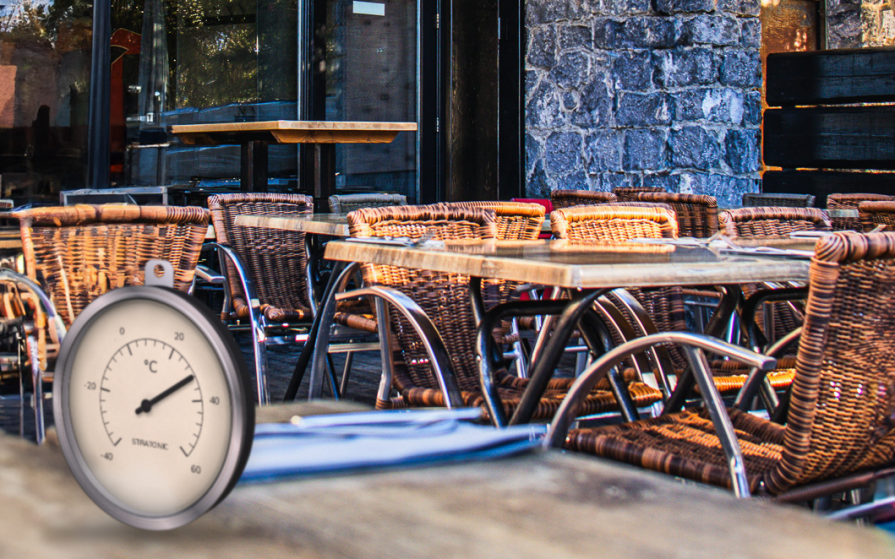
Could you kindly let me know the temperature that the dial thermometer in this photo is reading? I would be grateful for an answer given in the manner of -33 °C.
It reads 32 °C
